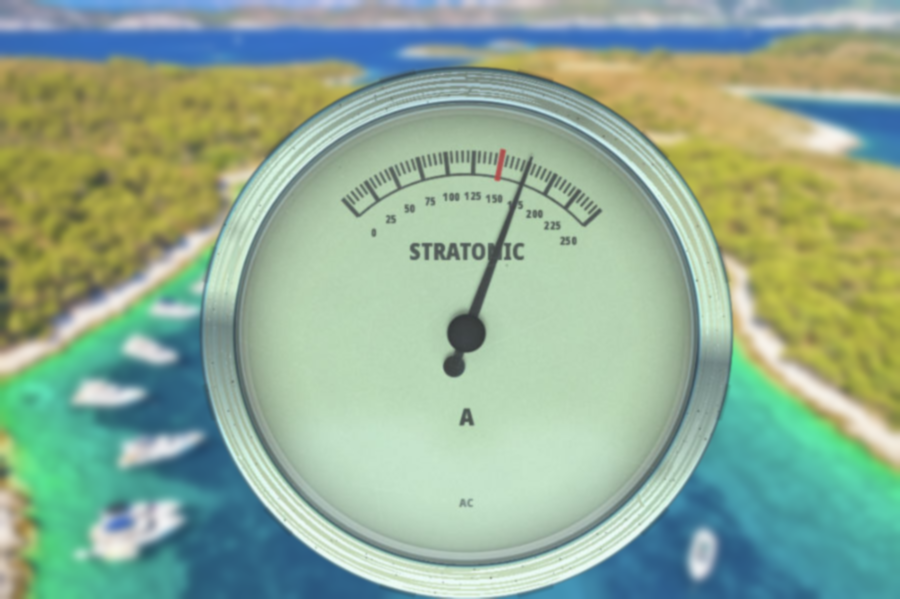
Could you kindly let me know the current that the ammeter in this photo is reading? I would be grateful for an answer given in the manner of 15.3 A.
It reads 175 A
